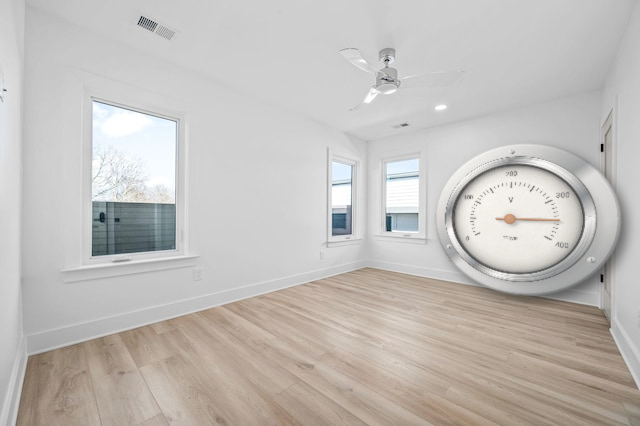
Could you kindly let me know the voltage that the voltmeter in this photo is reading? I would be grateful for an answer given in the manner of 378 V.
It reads 350 V
